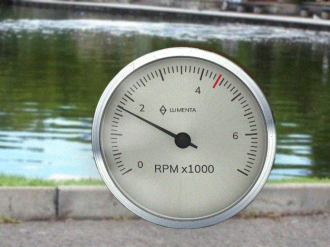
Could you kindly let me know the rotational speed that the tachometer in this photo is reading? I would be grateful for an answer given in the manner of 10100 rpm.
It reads 1700 rpm
